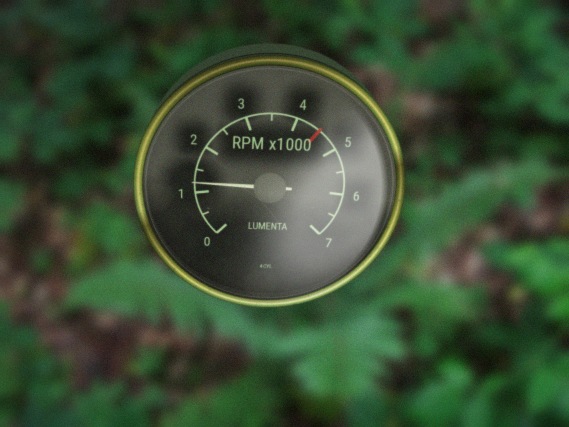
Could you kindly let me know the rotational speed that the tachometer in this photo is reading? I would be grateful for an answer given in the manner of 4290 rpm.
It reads 1250 rpm
